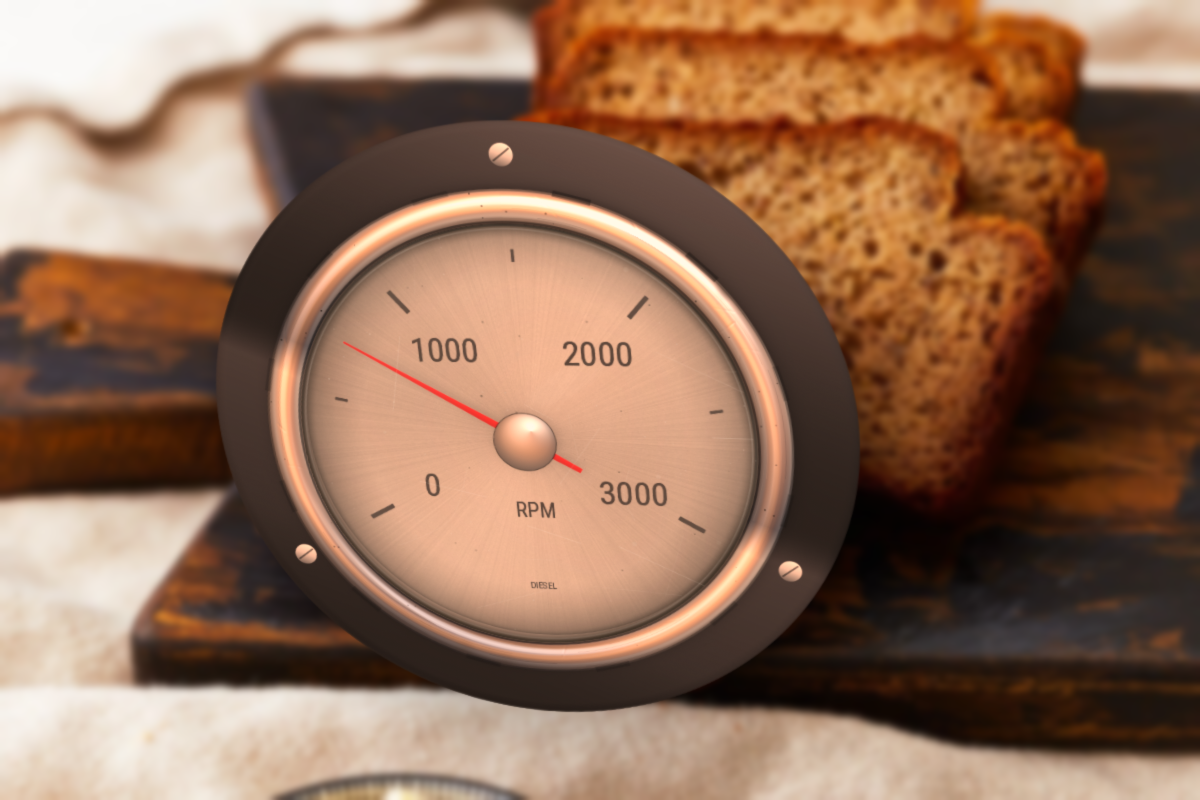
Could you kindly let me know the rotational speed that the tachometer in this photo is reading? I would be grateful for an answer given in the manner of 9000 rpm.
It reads 750 rpm
